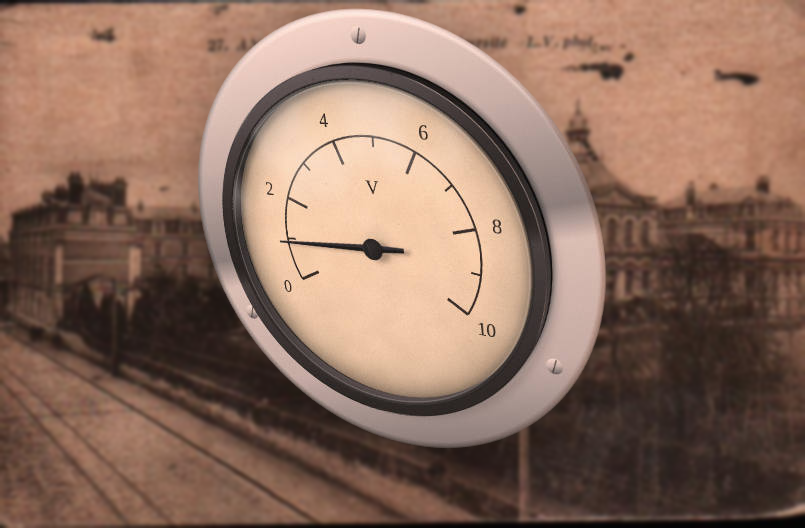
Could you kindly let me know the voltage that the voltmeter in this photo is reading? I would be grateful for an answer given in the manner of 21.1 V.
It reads 1 V
